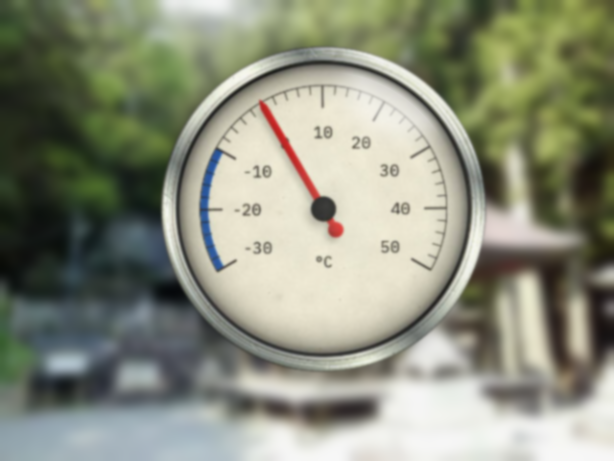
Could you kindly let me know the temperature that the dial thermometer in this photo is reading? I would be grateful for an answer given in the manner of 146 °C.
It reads 0 °C
